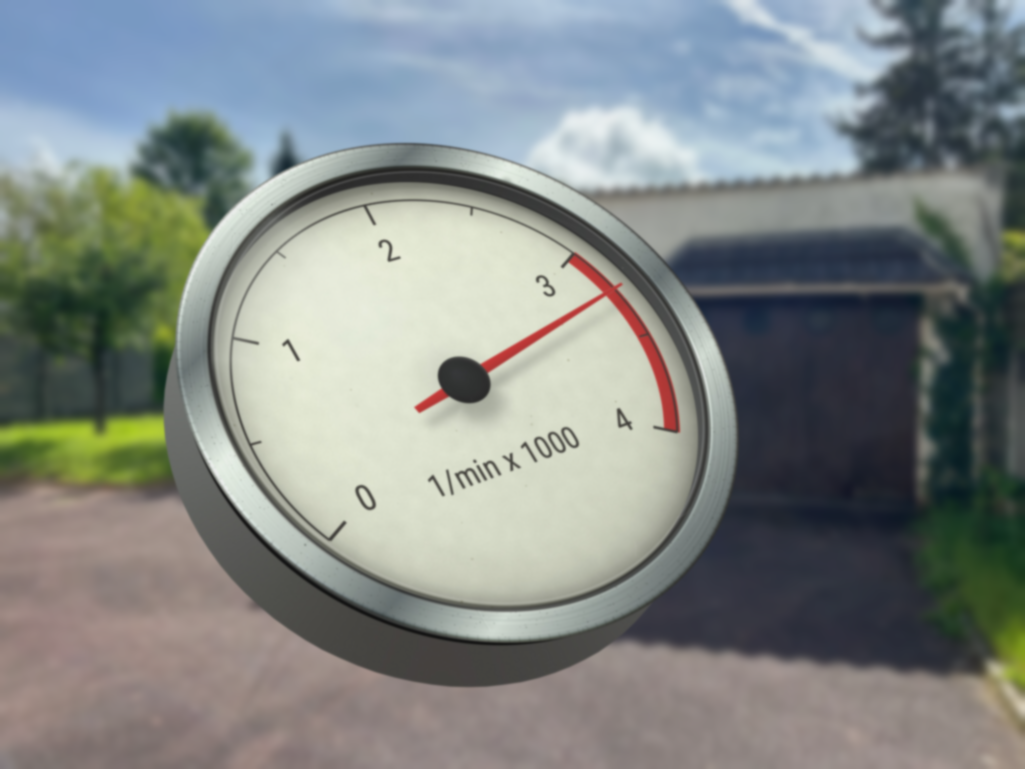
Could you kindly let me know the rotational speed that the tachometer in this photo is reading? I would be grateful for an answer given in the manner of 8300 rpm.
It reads 3250 rpm
